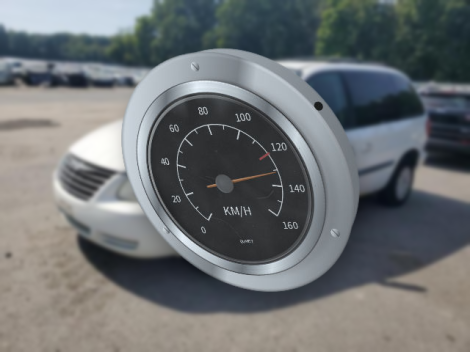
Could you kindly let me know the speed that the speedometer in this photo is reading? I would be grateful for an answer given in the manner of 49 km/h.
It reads 130 km/h
